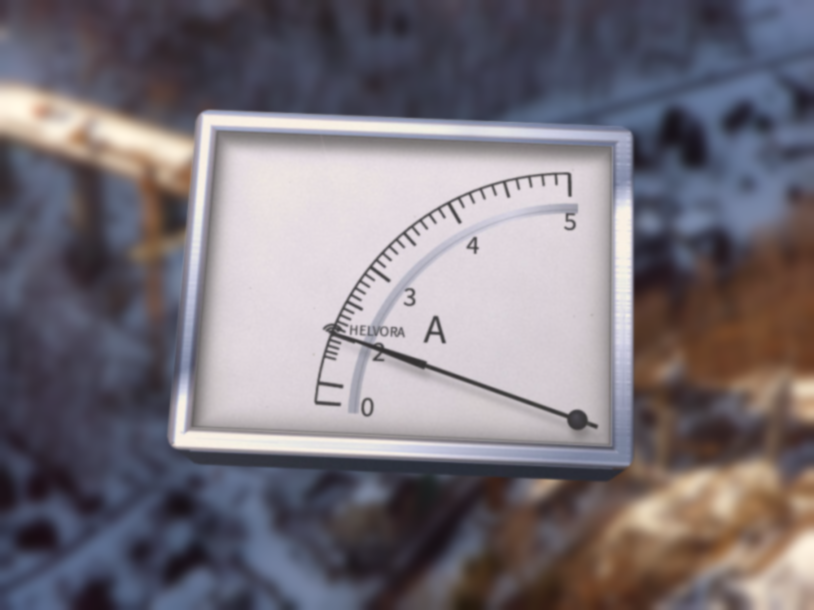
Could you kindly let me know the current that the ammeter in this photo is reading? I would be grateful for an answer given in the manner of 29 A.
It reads 2 A
